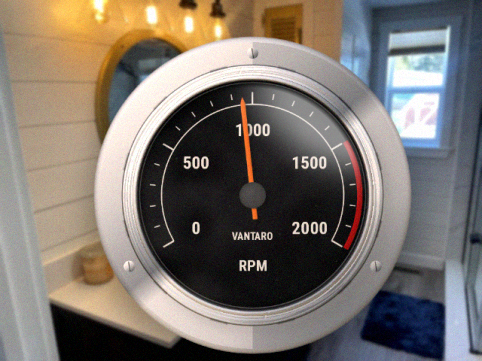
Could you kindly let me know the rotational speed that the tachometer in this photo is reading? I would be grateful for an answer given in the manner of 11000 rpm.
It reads 950 rpm
